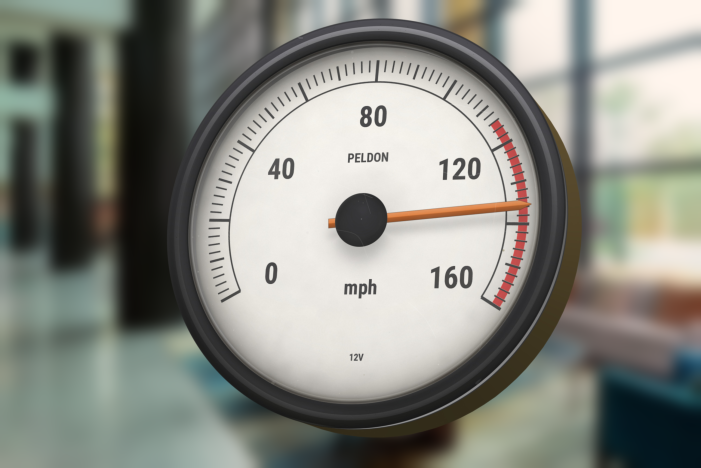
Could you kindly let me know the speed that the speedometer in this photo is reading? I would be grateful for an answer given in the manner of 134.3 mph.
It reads 136 mph
